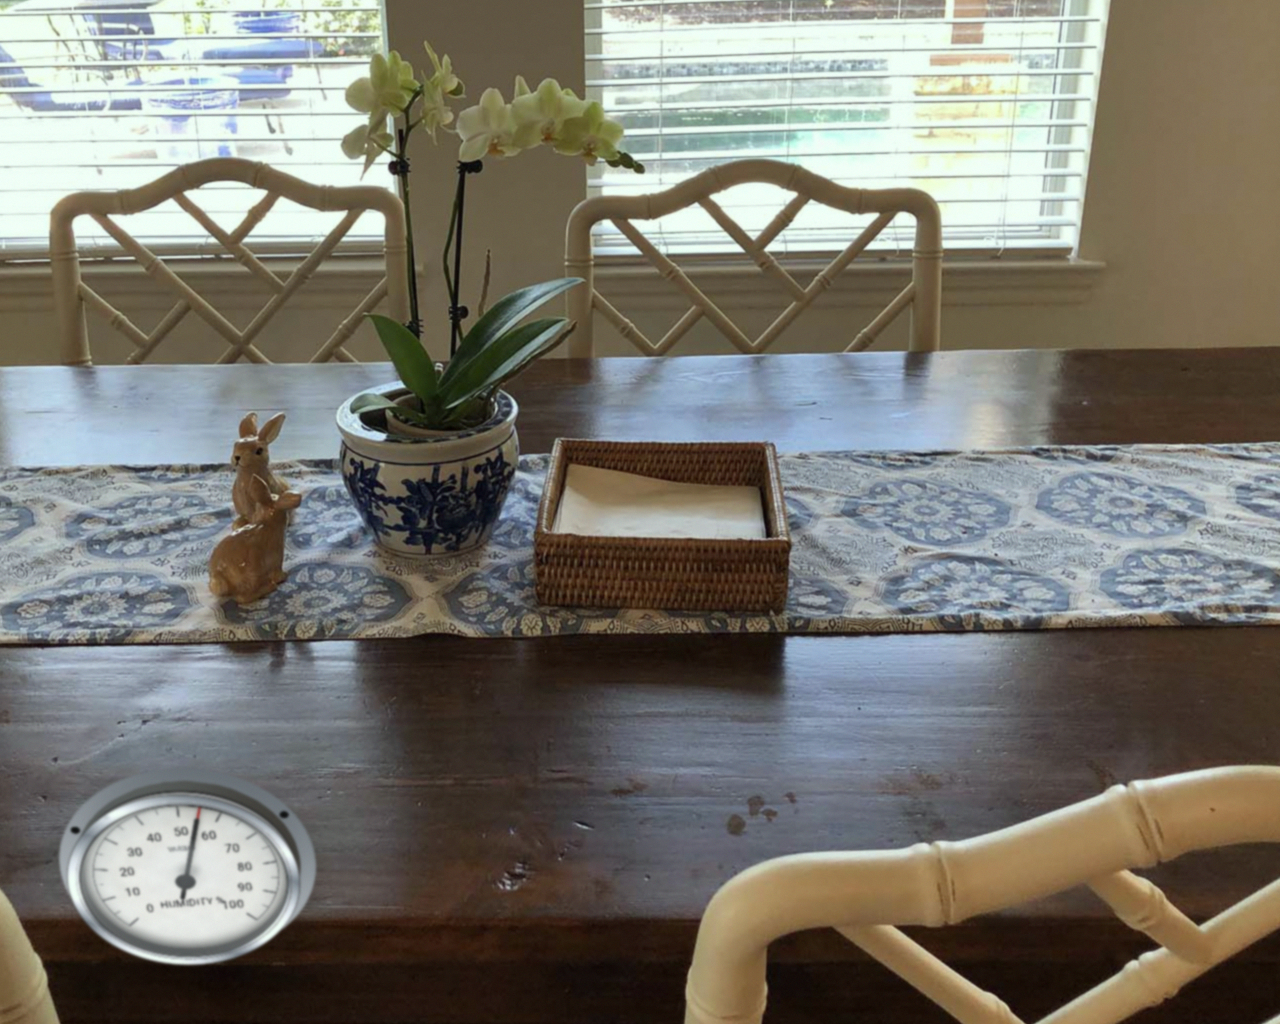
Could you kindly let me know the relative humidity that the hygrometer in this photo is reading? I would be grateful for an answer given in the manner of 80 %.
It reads 55 %
